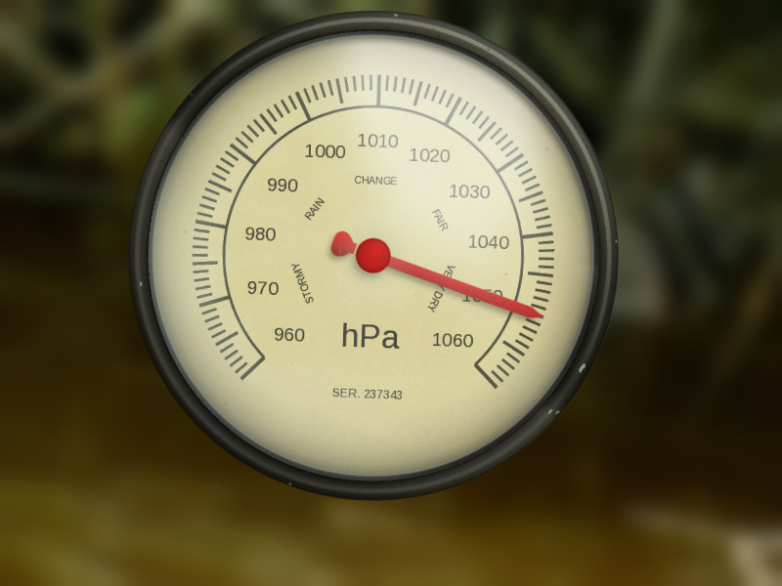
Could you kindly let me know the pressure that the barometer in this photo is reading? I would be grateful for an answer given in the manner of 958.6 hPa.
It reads 1050 hPa
